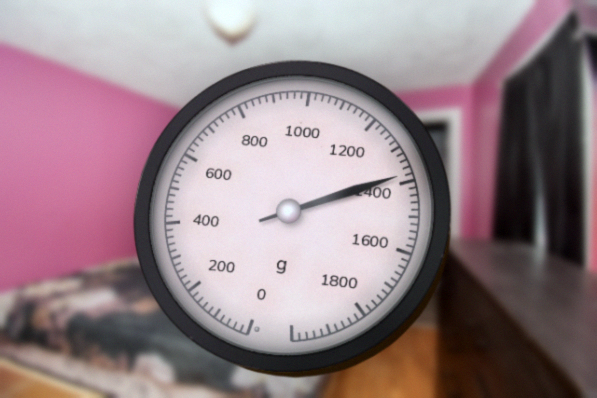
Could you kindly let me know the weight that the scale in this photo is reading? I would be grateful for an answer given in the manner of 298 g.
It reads 1380 g
